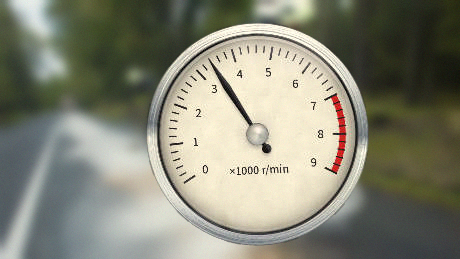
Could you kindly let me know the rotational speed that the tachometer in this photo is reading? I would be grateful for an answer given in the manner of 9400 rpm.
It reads 3400 rpm
